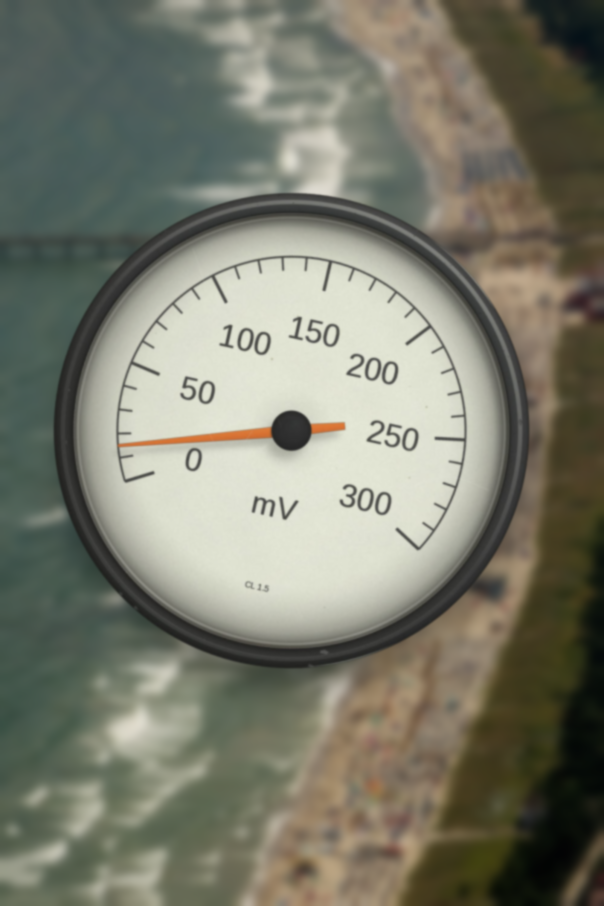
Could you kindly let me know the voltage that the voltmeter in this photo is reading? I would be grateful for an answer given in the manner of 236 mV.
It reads 15 mV
